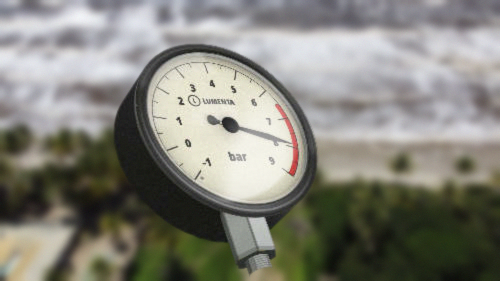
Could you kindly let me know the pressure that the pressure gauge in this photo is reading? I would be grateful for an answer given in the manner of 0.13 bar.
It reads 8 bar
